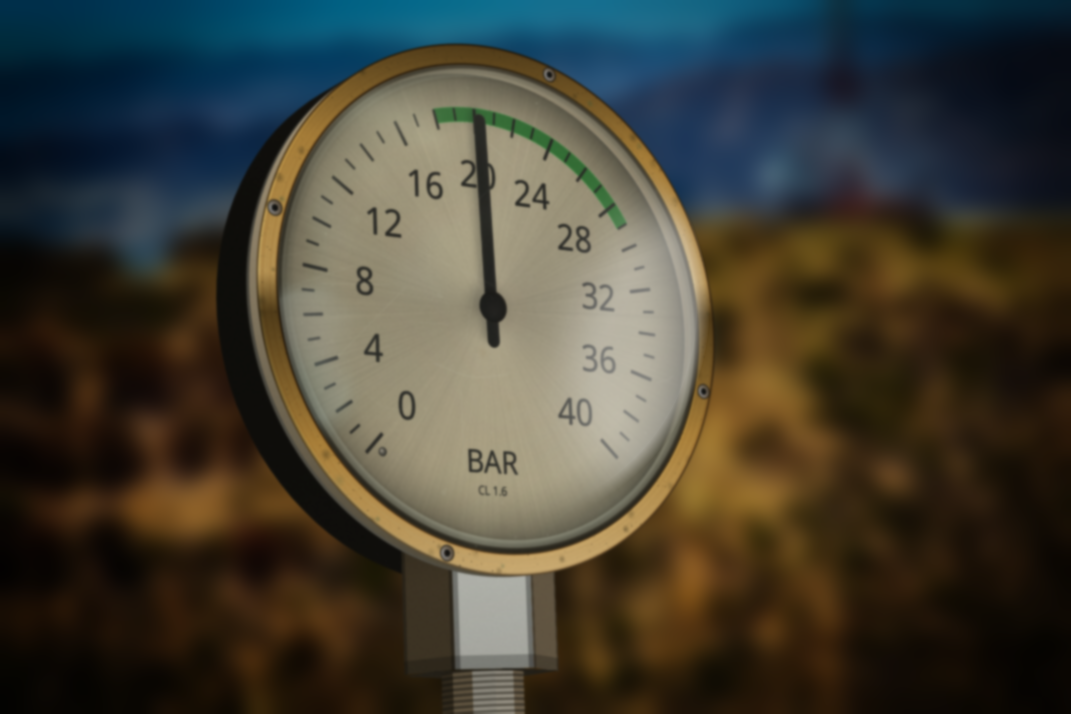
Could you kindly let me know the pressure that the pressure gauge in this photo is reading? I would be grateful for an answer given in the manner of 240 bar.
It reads 20 bar
